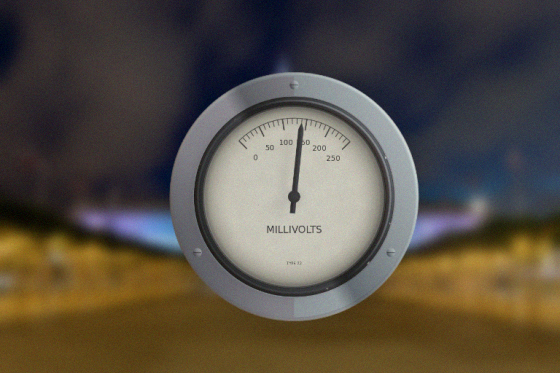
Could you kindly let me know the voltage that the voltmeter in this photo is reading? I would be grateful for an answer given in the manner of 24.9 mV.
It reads 140 mV
